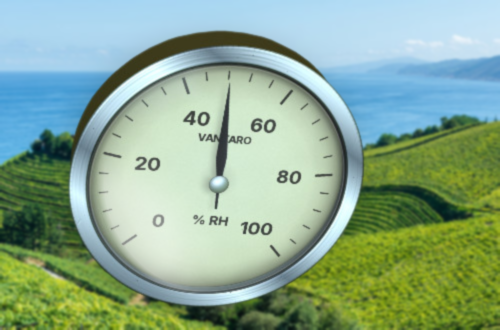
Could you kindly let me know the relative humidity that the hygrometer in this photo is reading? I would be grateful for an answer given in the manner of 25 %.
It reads 48 %
